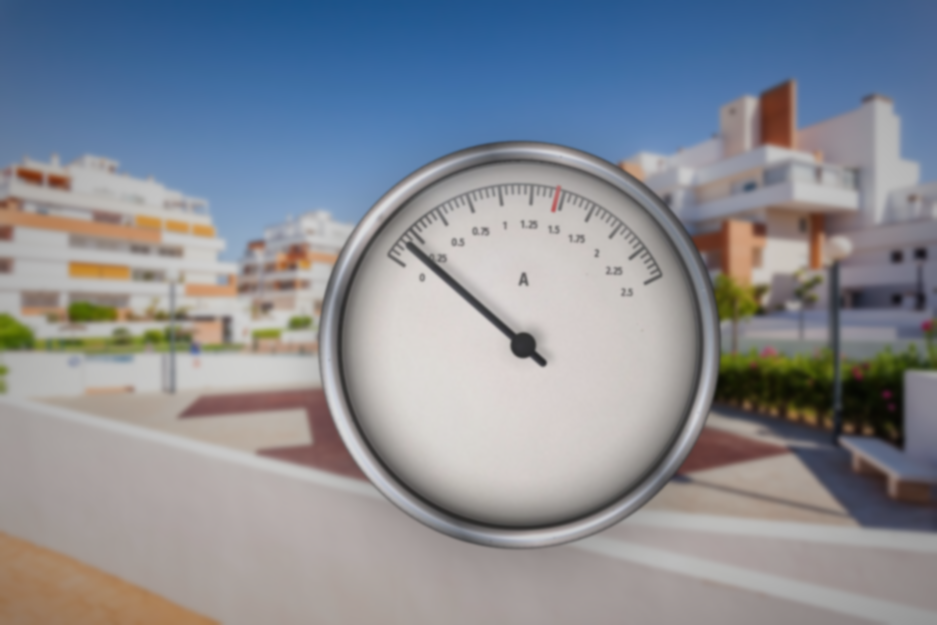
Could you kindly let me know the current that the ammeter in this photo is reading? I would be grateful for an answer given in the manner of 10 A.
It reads 0.15 A
